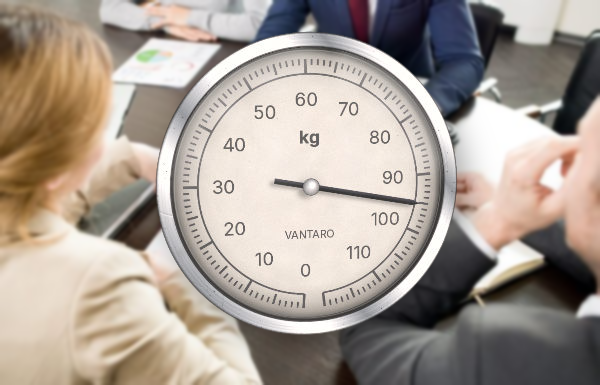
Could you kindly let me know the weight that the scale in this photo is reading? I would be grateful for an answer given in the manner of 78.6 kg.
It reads 95 kg
